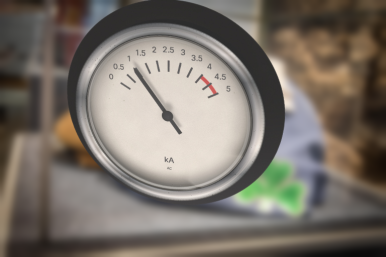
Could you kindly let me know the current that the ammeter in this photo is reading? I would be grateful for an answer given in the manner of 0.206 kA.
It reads 1 kA
